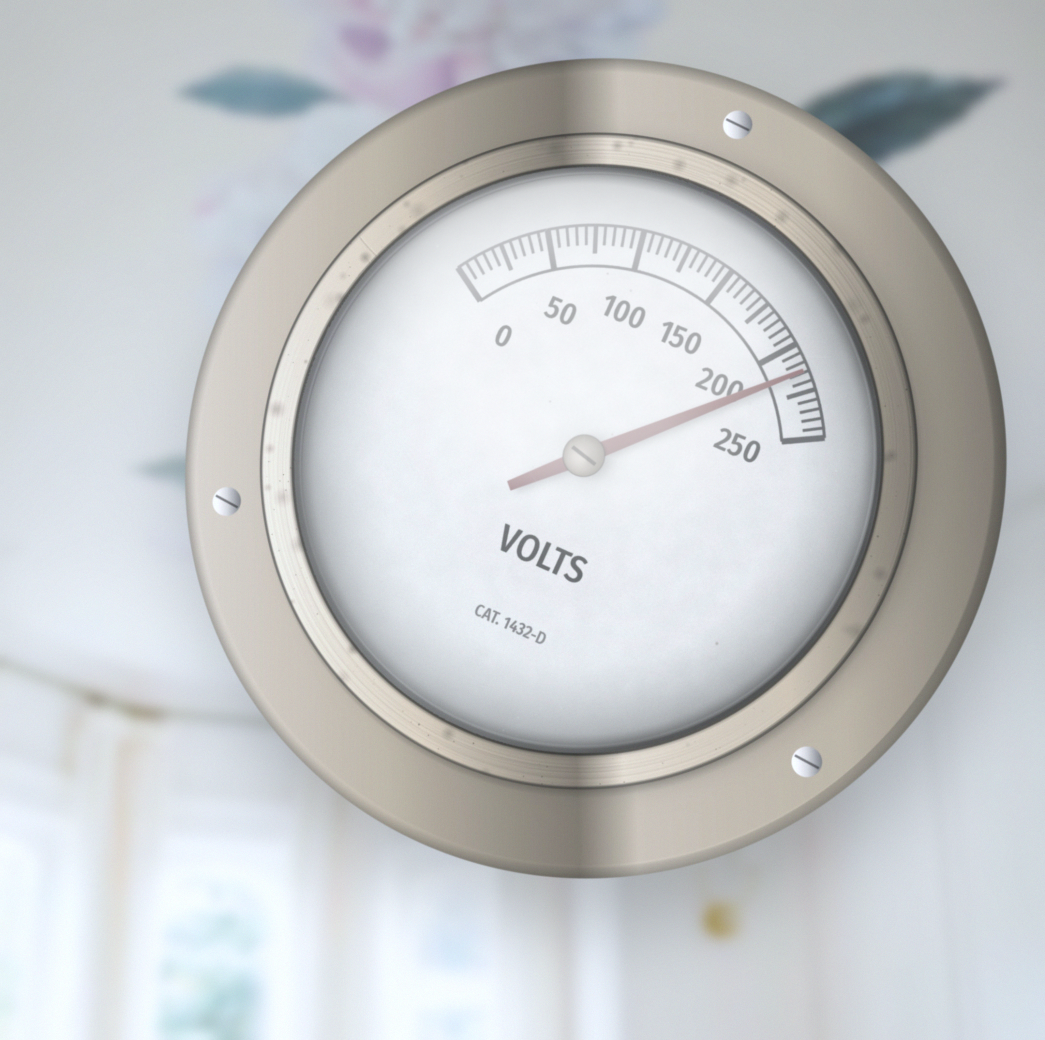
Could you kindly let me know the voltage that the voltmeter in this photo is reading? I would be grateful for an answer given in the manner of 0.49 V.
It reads 215 V
